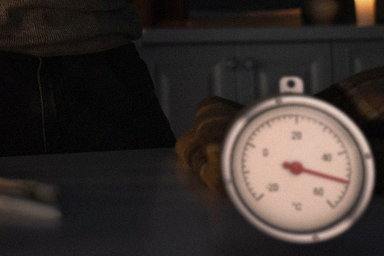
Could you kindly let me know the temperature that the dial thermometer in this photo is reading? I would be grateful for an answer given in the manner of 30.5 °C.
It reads 50 °C
